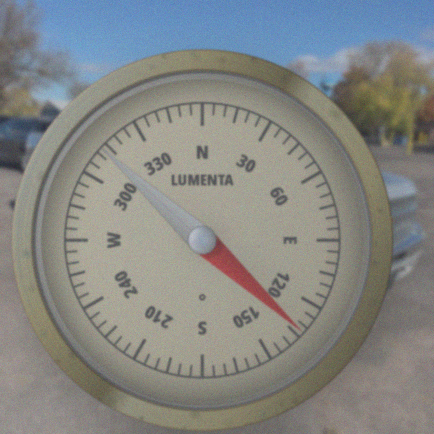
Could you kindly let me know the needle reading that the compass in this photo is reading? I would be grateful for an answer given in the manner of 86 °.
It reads 132.5 °
